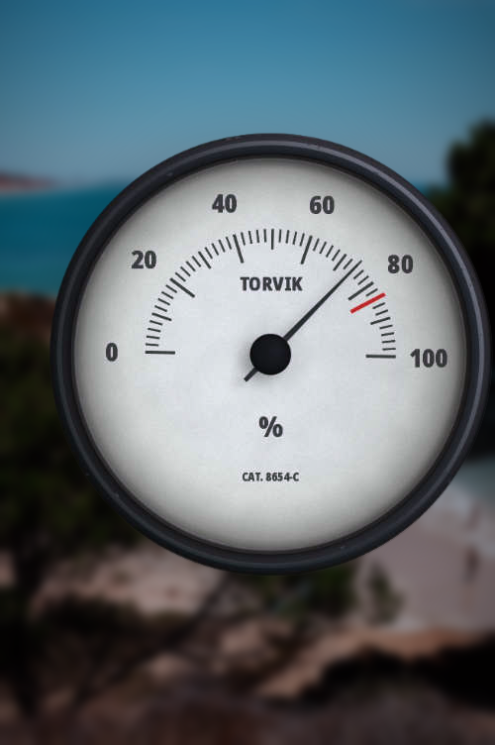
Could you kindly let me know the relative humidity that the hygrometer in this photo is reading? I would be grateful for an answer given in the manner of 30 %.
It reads 74 %
